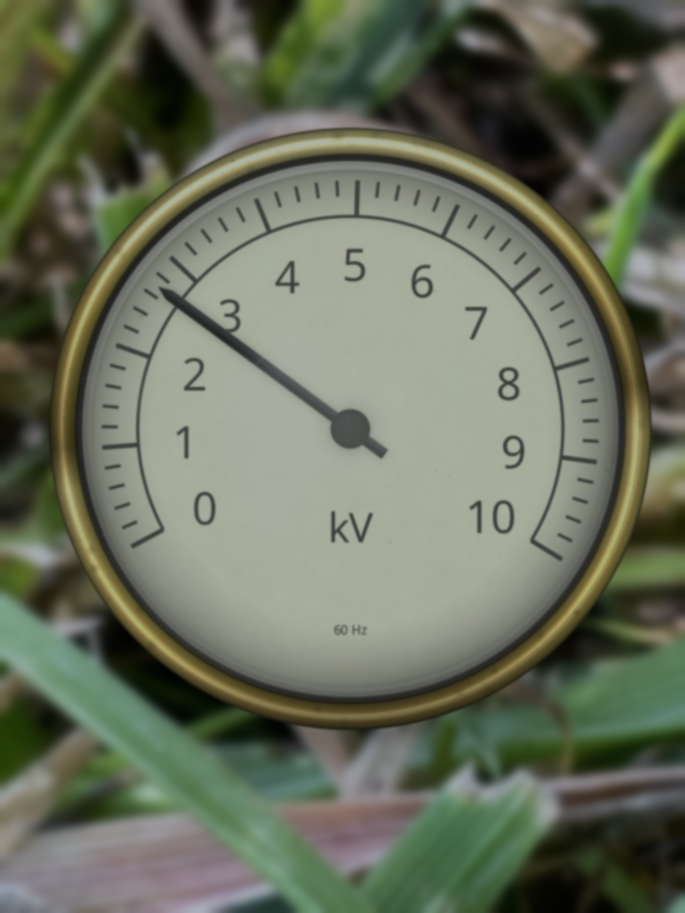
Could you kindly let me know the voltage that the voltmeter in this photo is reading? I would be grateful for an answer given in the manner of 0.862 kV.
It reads 2.7 kV
